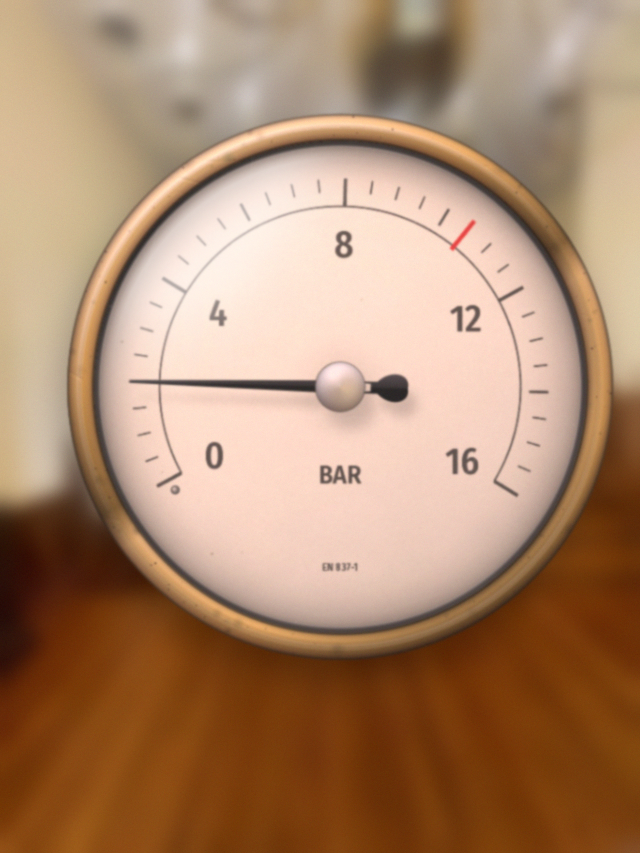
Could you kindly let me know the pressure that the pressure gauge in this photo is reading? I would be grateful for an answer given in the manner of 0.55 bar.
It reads 2 bar
